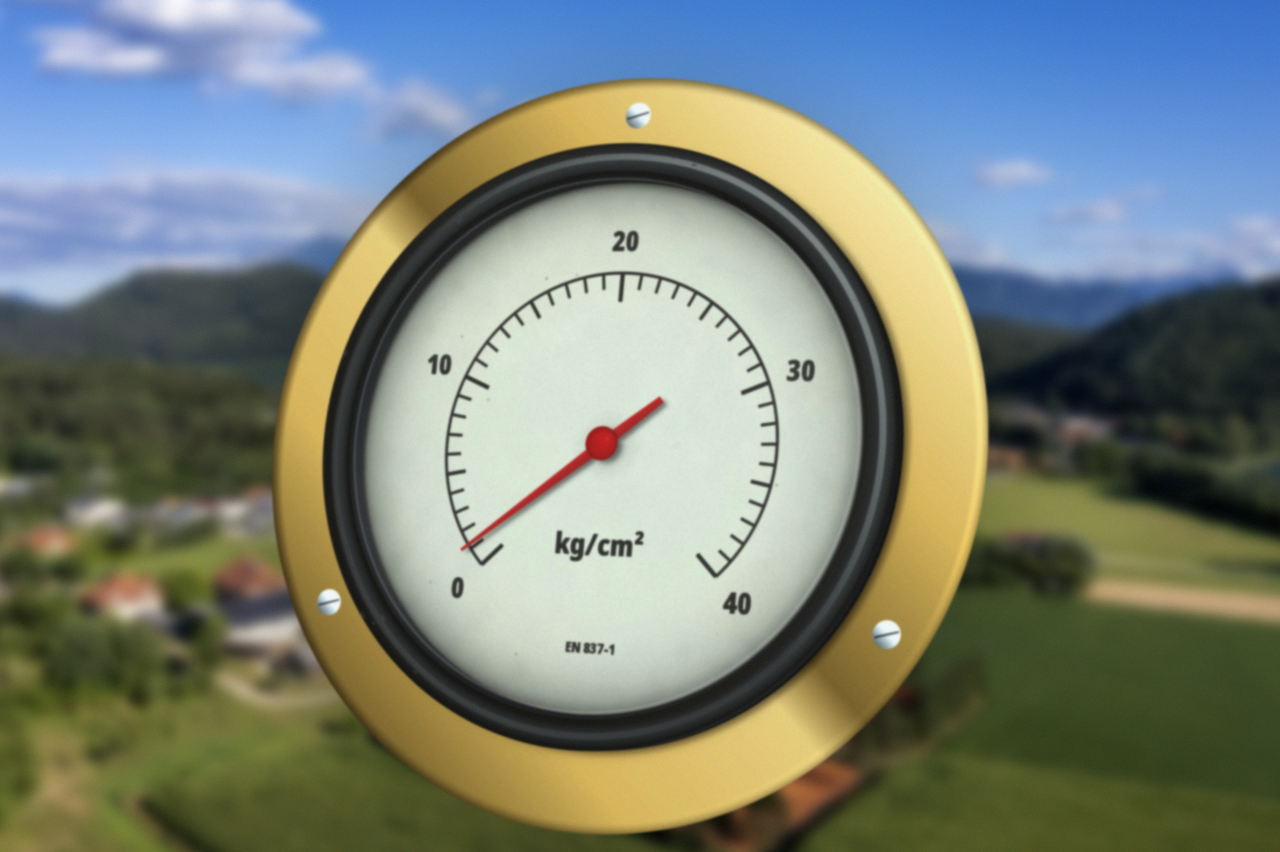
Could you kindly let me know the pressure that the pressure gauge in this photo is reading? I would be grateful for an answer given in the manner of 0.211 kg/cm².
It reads 1 kg/cm²
